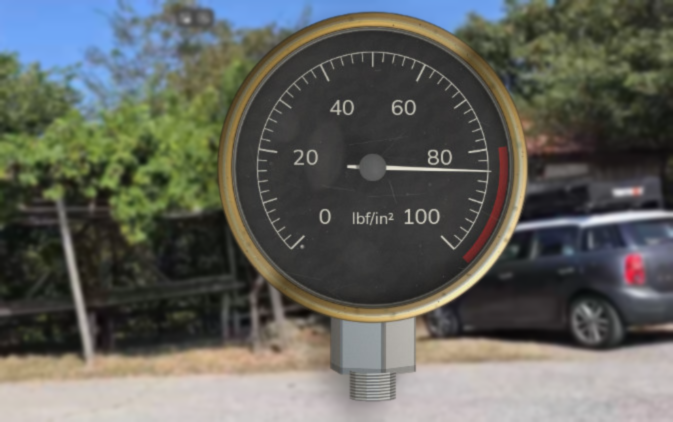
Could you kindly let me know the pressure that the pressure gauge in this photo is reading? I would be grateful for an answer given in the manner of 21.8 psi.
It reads 84 psi
